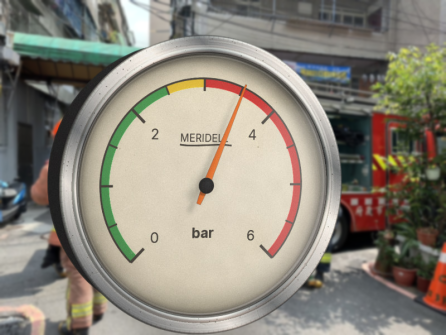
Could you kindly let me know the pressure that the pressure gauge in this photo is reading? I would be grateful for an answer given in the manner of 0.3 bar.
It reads 3.5 bar
